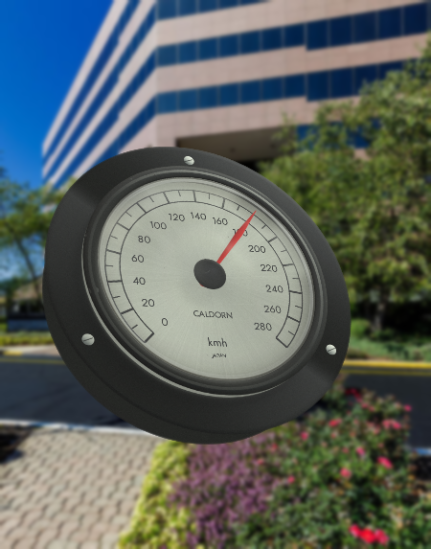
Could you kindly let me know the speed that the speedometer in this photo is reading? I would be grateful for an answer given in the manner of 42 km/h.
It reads 180 km/h
